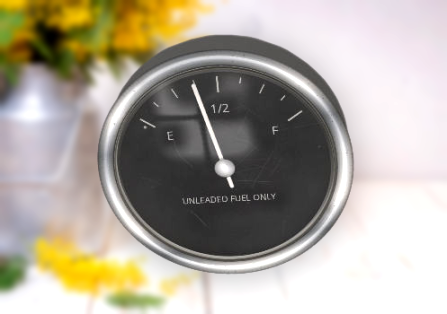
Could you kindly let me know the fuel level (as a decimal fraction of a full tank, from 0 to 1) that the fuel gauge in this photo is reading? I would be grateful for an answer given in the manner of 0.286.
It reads 0.375
